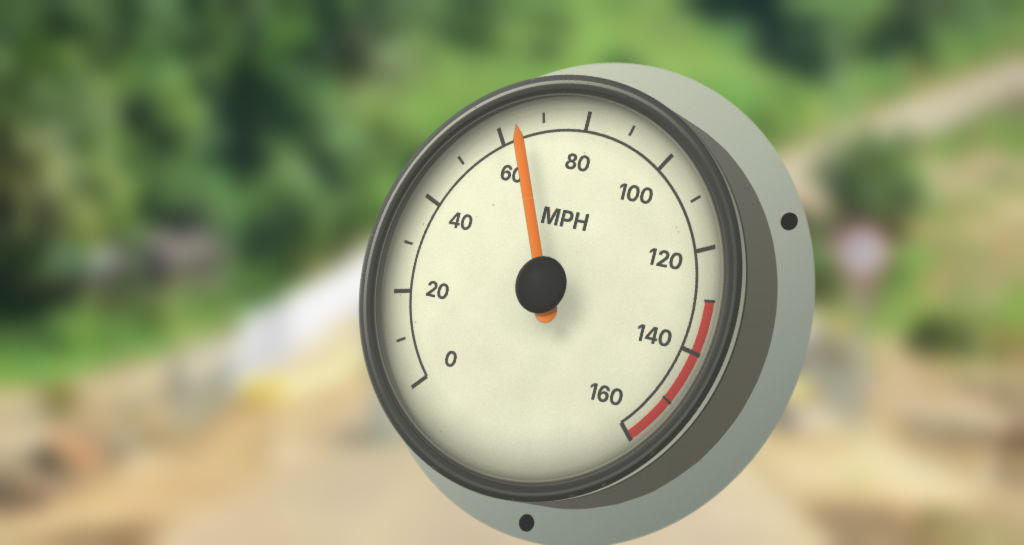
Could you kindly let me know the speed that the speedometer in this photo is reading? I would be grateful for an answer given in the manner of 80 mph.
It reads 65 mph
